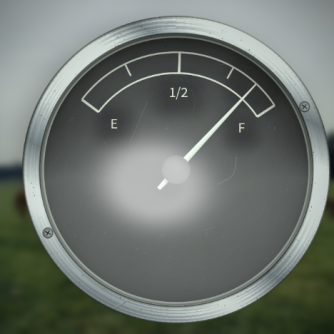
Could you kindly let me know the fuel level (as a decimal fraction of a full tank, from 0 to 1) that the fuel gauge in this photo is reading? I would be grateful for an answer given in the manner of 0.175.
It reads 0.875
